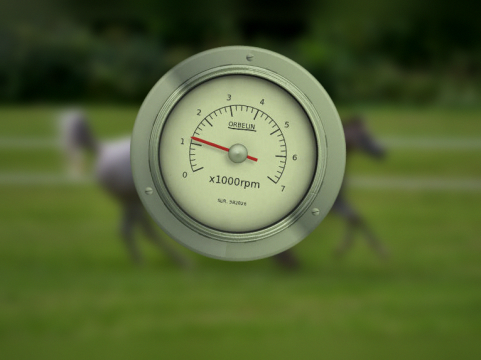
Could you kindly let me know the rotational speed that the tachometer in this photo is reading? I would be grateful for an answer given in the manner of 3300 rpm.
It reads 1200 rpm
